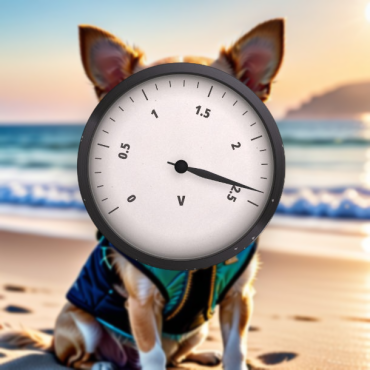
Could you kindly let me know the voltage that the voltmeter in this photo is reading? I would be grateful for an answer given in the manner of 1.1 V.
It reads 2.4 V
